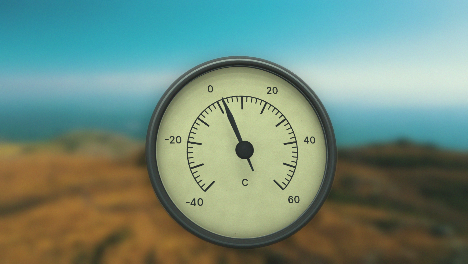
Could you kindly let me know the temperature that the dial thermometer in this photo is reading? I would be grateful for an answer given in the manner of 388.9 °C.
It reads 2 °C
